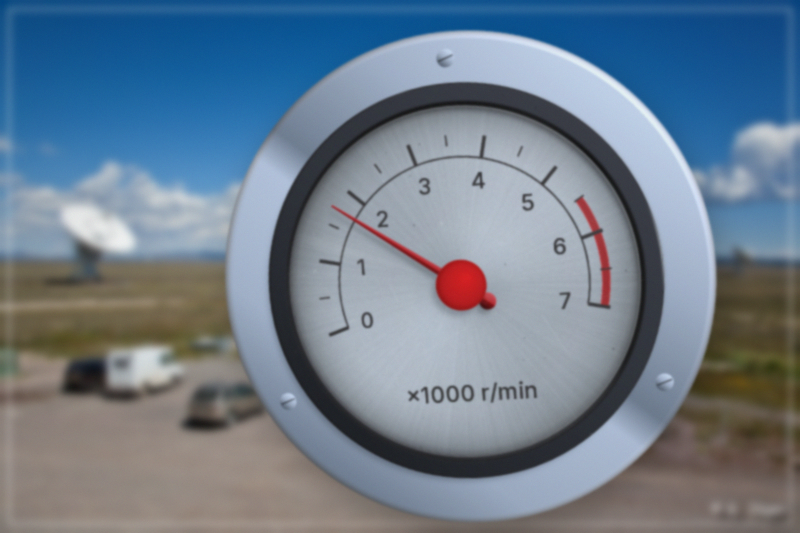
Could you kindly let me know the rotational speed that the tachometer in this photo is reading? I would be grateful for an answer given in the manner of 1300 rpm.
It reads 1750 rpm
